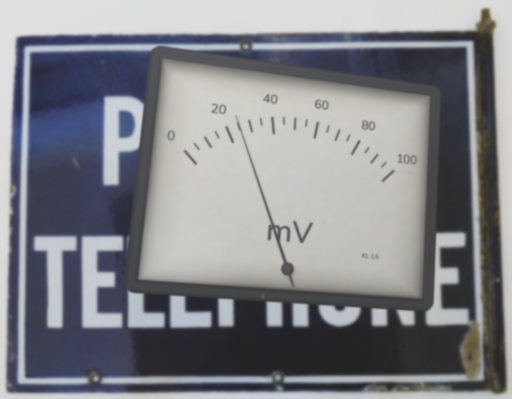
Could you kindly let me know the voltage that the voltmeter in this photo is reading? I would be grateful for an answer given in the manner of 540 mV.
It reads 25 mV
